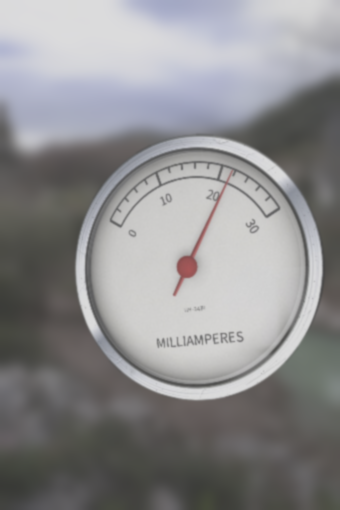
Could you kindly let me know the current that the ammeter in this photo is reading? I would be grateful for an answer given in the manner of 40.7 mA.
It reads 22 mA
